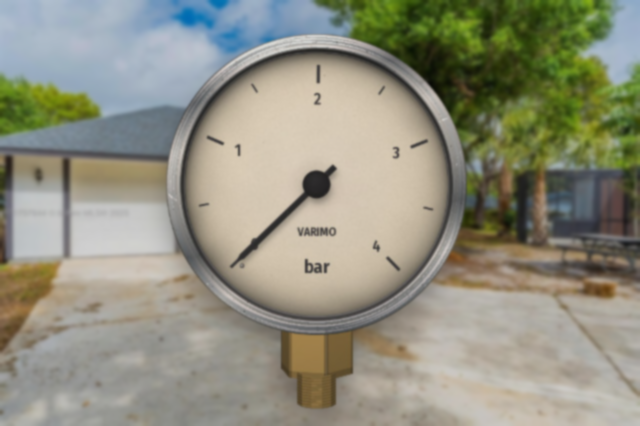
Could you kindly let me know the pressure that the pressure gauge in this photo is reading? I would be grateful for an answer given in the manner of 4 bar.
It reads 0 bar
